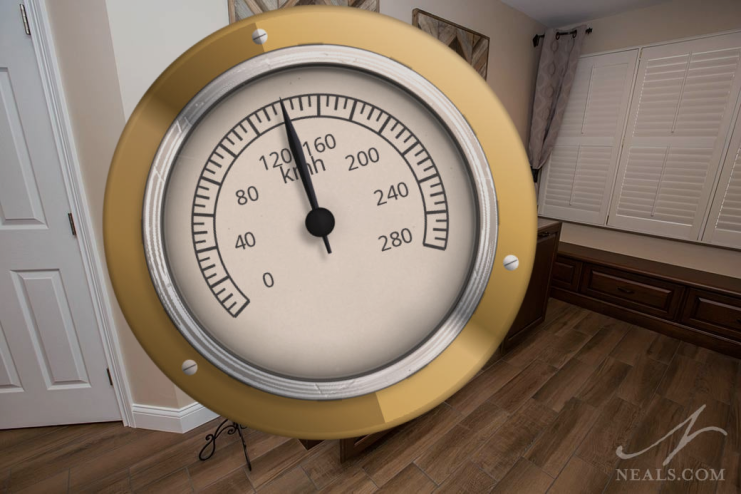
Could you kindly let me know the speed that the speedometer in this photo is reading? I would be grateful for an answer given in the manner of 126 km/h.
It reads 140 km/h
